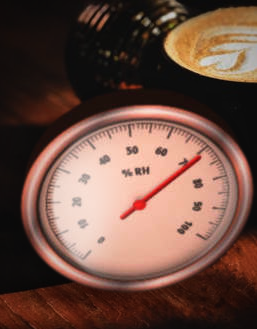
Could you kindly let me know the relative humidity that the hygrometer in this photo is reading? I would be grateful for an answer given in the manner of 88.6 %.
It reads 70 %
